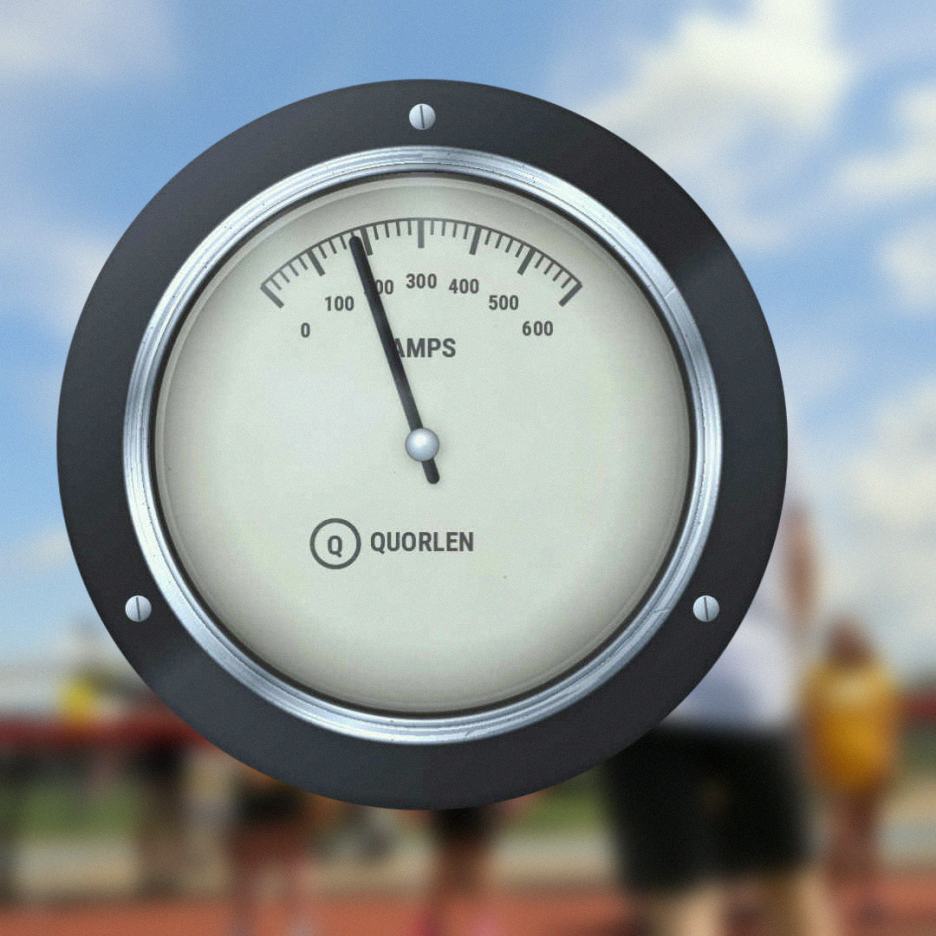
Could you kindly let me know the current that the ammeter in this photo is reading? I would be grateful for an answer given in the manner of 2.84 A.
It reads 180 A
